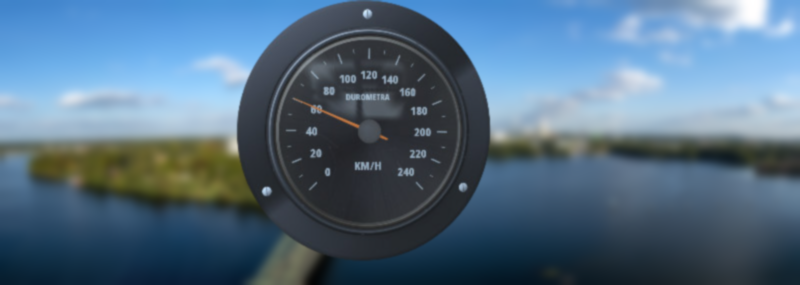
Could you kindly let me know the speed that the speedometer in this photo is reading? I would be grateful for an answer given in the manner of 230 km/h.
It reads 60 km/h
